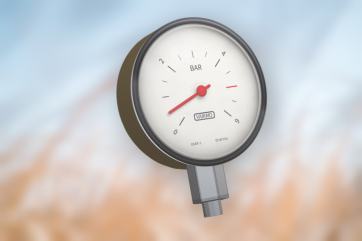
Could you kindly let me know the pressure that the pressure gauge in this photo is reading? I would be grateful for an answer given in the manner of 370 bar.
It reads 0.5 bar
